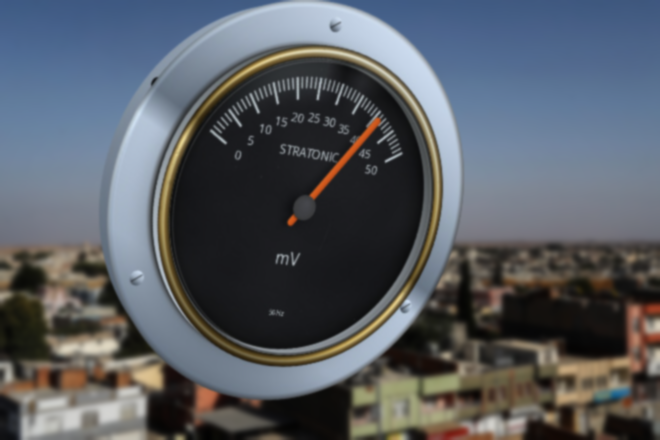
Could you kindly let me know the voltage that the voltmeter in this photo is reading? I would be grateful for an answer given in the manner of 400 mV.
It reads 40 mV
